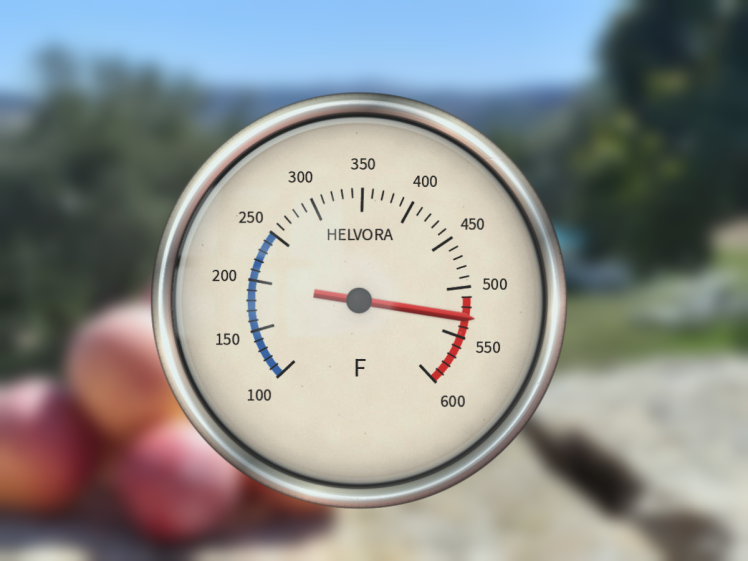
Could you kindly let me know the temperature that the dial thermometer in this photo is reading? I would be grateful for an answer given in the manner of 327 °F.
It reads 530 °F
